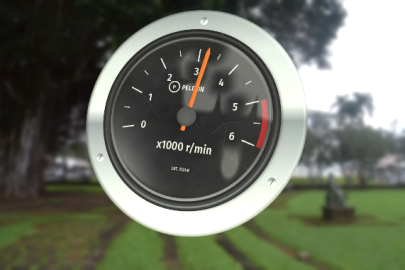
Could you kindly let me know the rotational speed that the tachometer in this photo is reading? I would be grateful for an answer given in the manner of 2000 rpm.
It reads 3250 rpm
